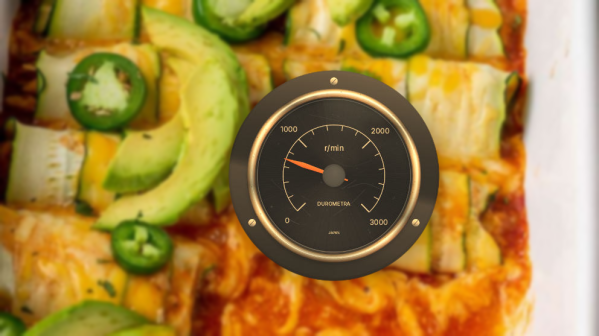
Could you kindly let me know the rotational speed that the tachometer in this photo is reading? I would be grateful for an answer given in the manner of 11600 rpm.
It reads 700 rpm
